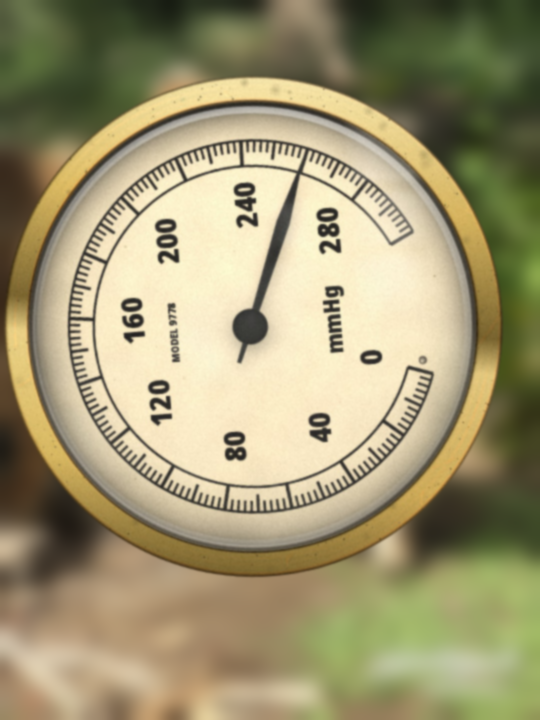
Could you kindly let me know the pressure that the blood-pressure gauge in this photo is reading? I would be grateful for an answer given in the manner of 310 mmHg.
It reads 260 mmHg
